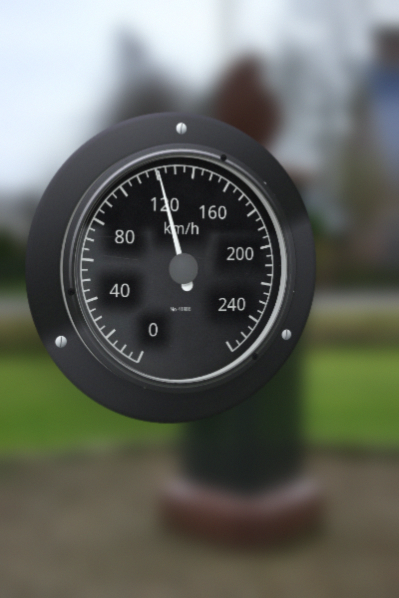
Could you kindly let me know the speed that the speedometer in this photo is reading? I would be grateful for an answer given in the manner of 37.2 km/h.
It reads 120 km/h
